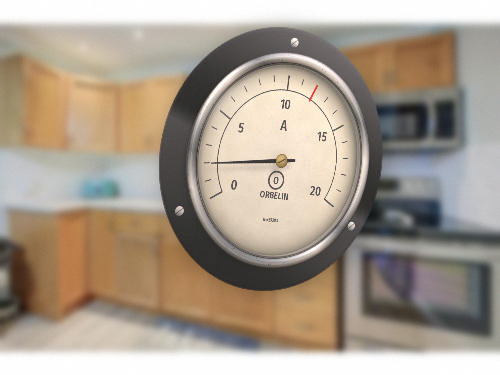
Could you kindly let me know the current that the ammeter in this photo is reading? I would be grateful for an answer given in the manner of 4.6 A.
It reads 2 A
